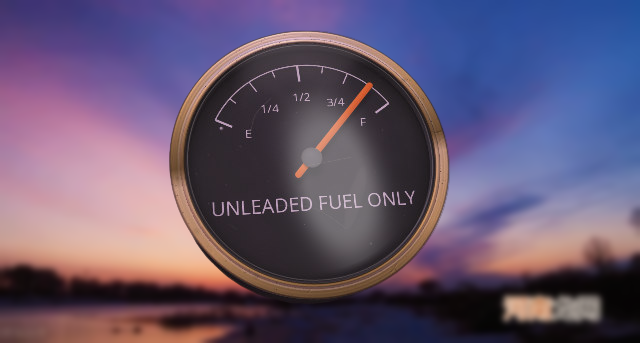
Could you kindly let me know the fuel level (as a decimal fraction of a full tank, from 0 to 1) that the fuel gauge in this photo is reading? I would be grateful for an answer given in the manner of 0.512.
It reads 0.875
